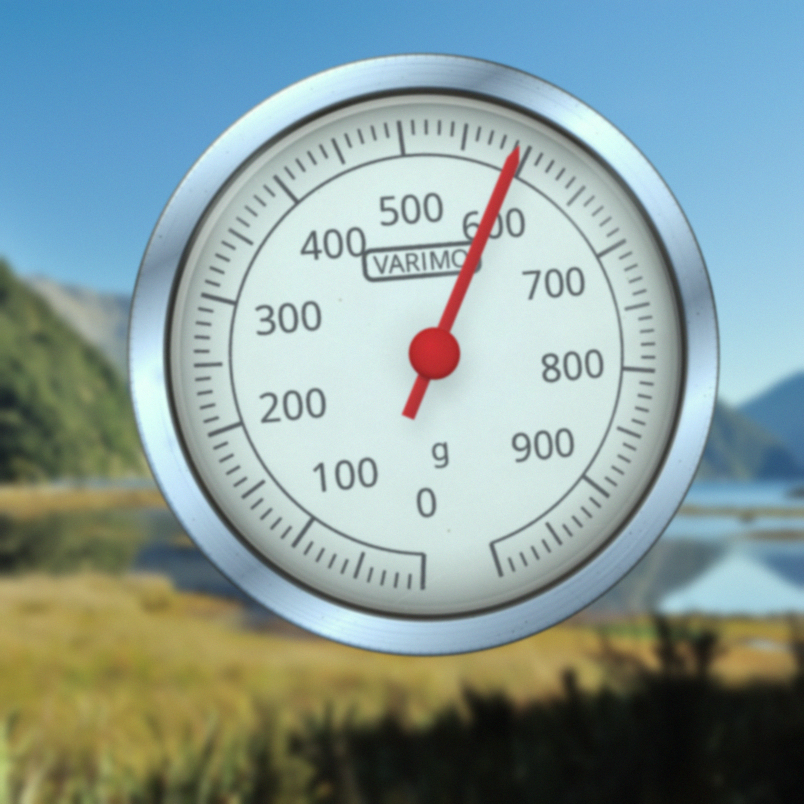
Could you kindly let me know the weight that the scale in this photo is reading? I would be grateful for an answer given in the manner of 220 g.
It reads 590 g
